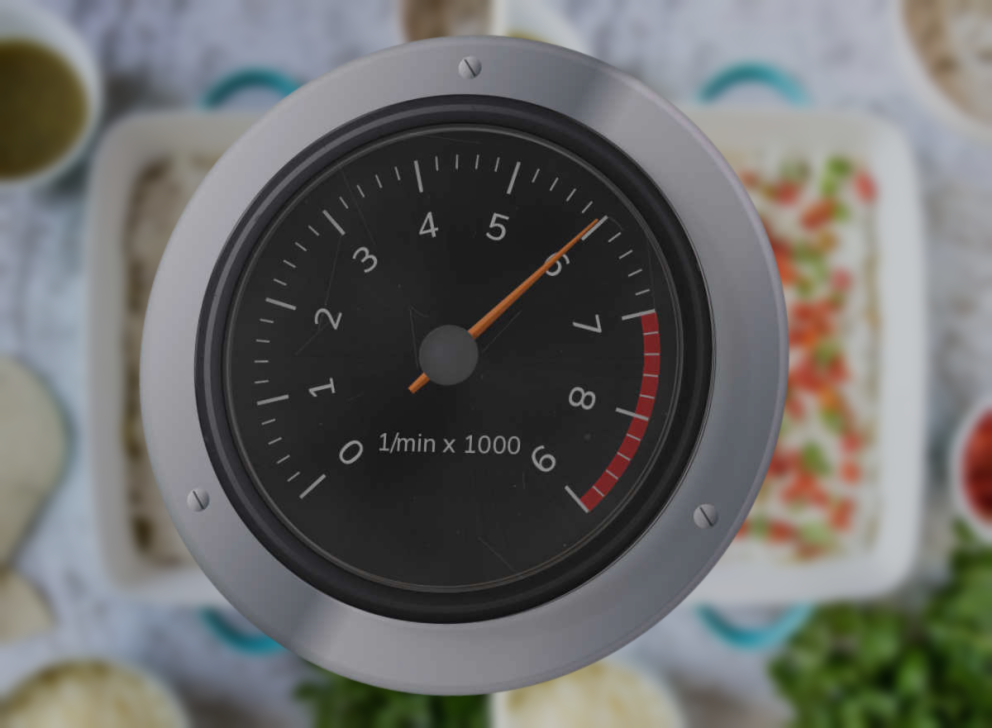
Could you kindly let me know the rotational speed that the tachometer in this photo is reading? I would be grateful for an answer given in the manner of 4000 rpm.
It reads 6000 rpm
